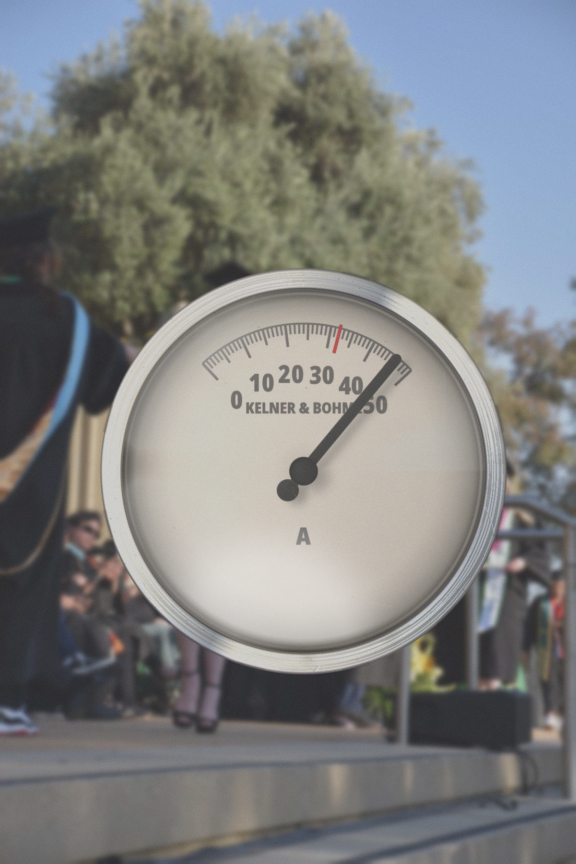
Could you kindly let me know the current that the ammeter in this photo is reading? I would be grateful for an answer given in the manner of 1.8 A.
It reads 46 A
